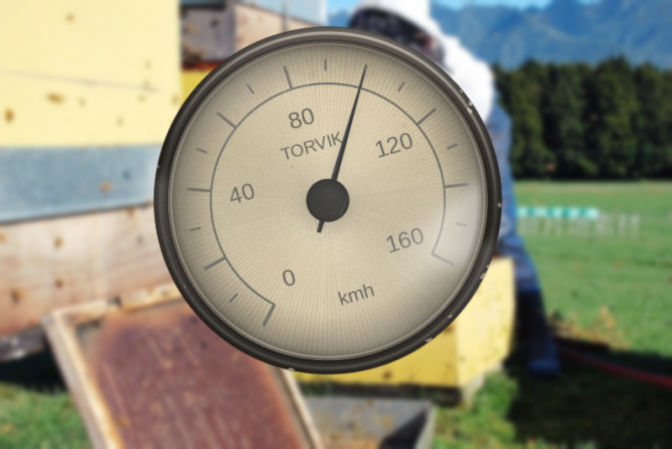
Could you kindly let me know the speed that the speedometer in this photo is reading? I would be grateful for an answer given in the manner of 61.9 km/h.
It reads 100 km/h
